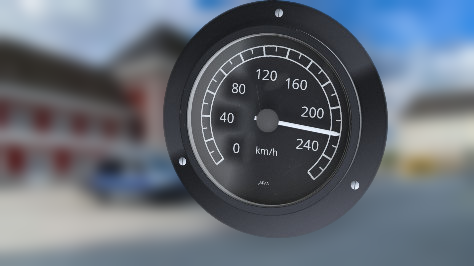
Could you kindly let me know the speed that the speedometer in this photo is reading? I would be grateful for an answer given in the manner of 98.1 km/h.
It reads 220 km/h
